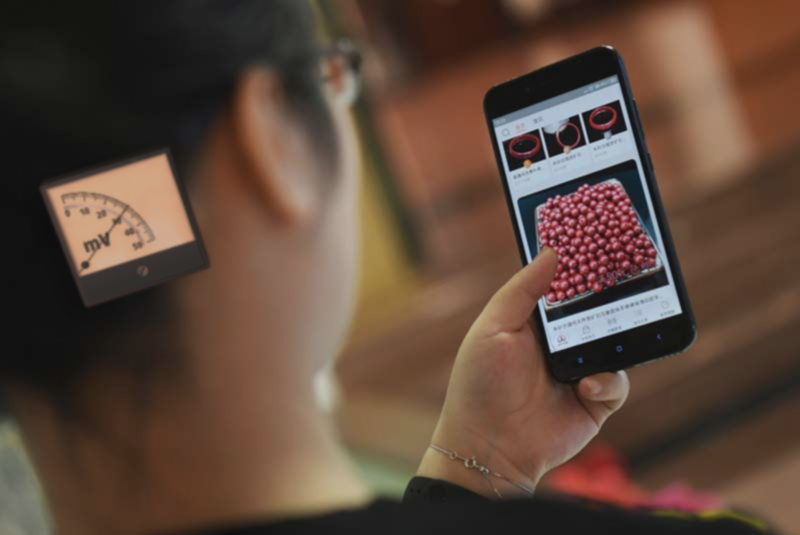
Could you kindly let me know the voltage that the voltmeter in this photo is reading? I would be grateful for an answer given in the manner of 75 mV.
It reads 30 mV
